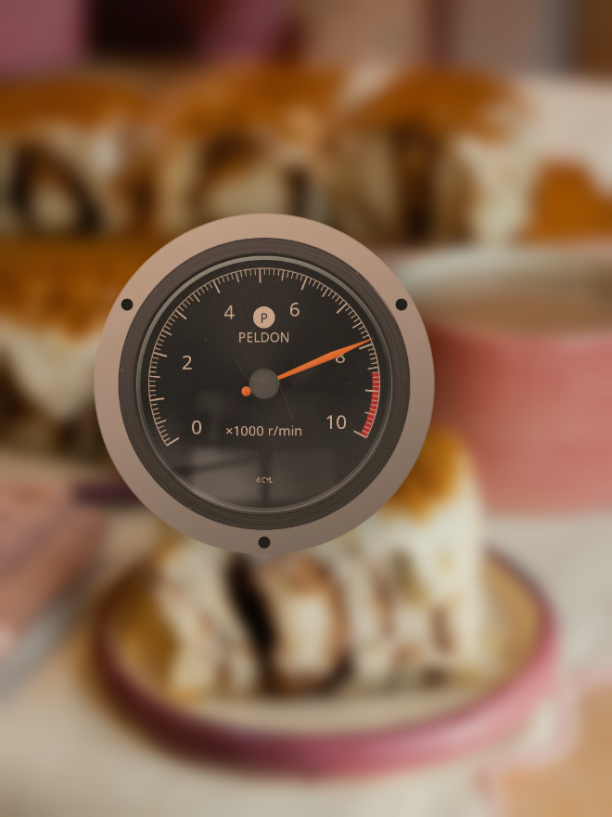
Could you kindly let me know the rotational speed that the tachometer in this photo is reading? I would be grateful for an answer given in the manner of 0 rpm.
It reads 7900 rpm
